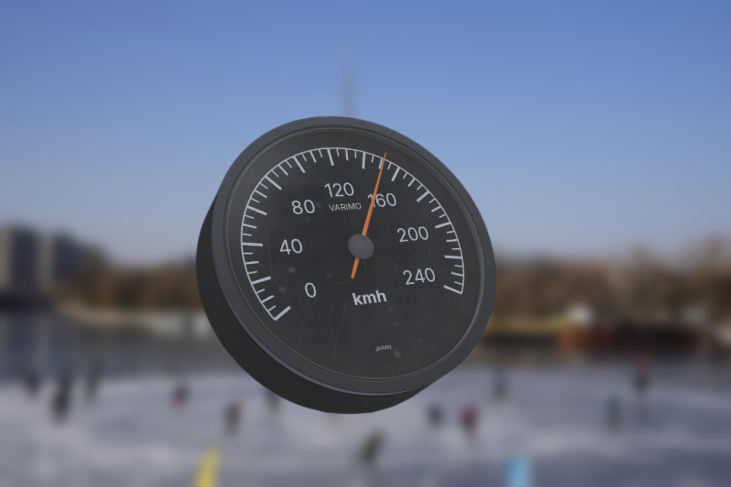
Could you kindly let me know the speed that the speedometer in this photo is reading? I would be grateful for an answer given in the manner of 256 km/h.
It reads 150 km/h
